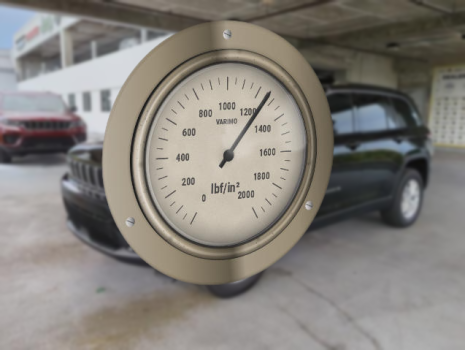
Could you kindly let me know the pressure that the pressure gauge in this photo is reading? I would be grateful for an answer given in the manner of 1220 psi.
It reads 1250 psi
